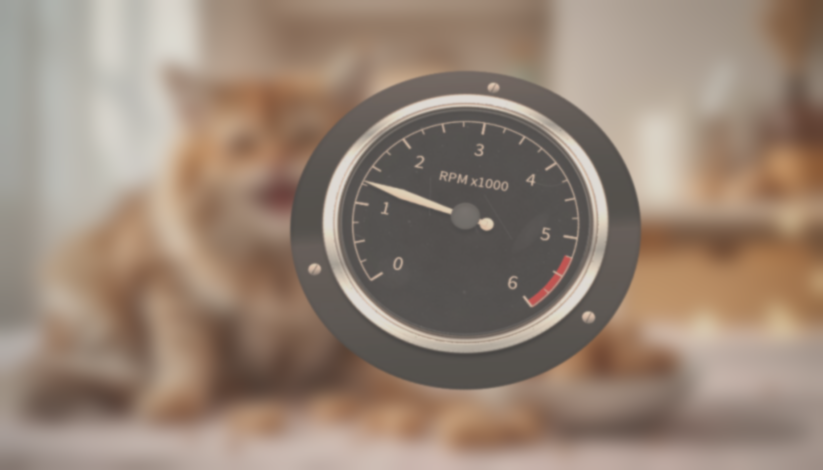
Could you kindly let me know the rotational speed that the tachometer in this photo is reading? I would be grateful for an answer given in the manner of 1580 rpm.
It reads 1250 rpm
